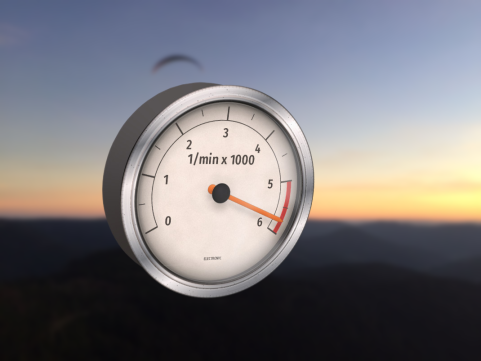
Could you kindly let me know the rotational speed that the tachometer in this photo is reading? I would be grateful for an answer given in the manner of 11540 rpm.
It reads 5750 rpm
